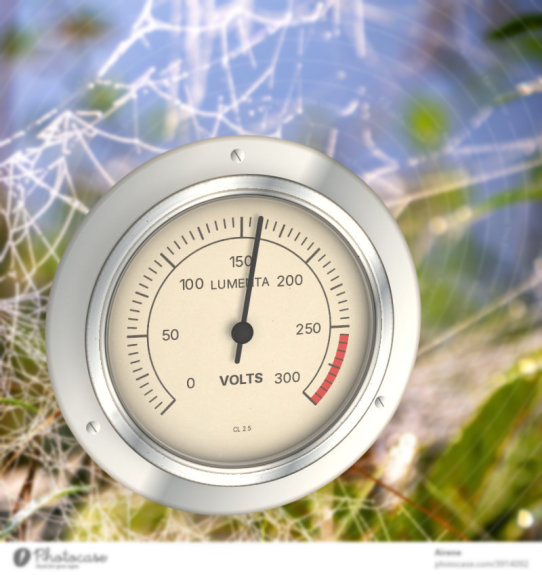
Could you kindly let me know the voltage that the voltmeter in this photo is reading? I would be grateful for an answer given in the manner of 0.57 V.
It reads 160 V
